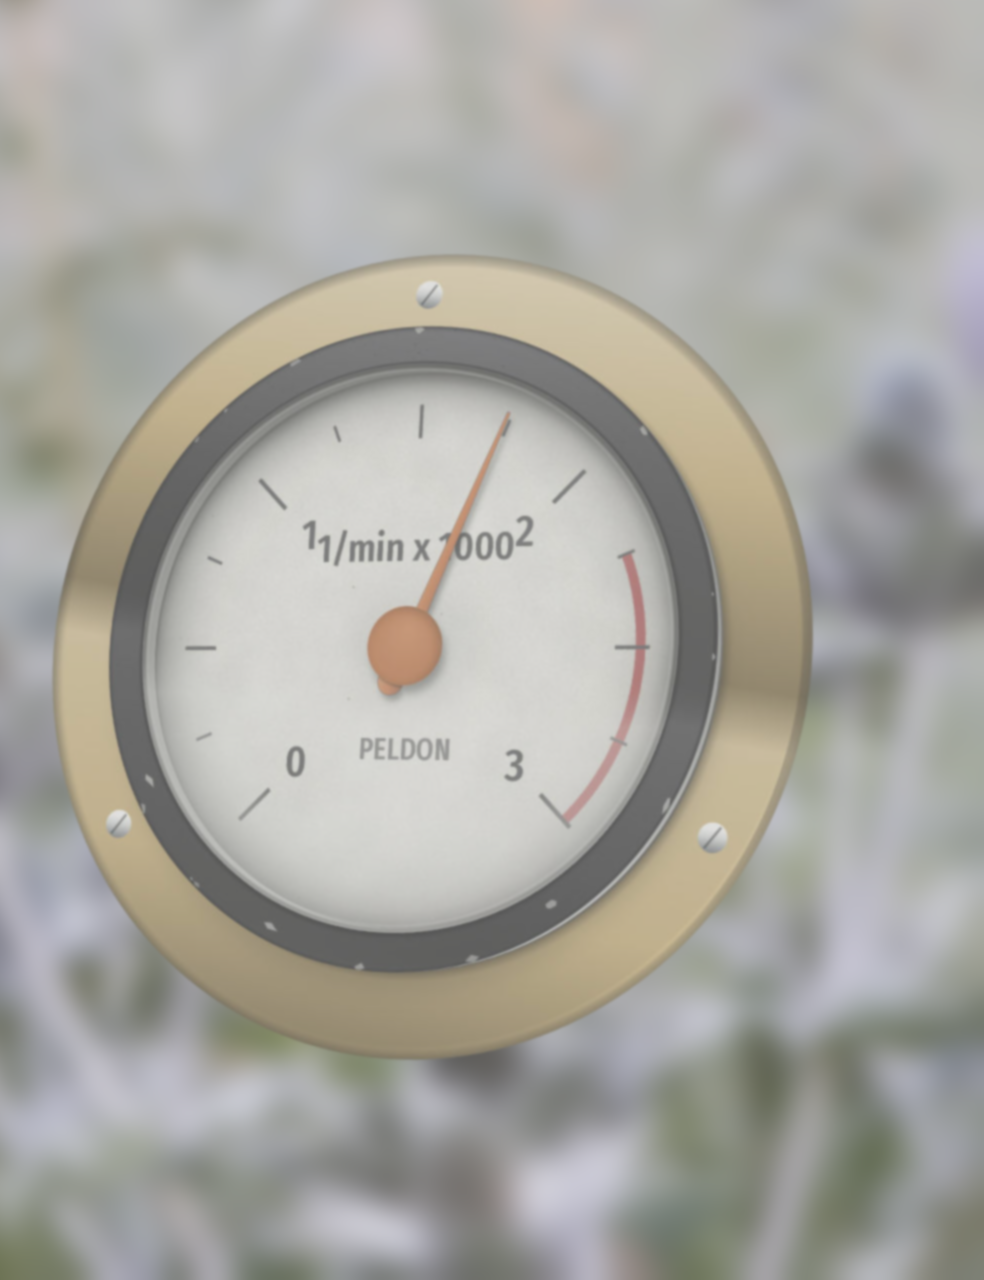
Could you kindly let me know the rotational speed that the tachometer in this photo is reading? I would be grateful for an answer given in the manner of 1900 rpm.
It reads 1750 rpm
